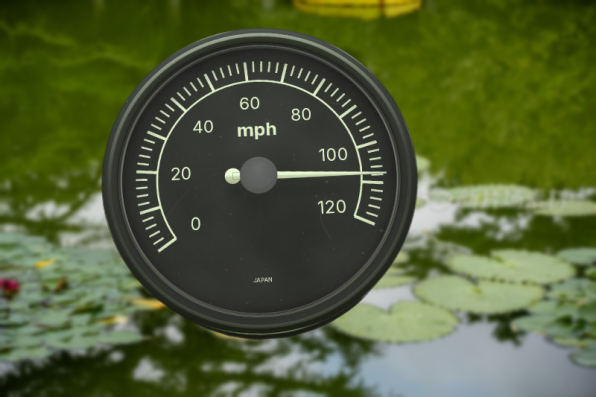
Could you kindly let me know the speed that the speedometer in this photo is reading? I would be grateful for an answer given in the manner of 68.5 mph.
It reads 108 mph
